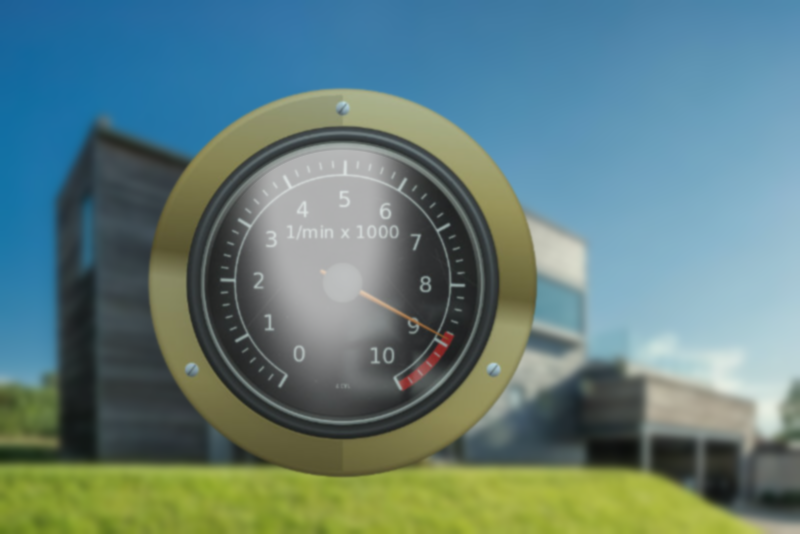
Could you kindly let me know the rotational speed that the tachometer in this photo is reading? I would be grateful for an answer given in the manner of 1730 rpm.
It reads 8900 rpm
